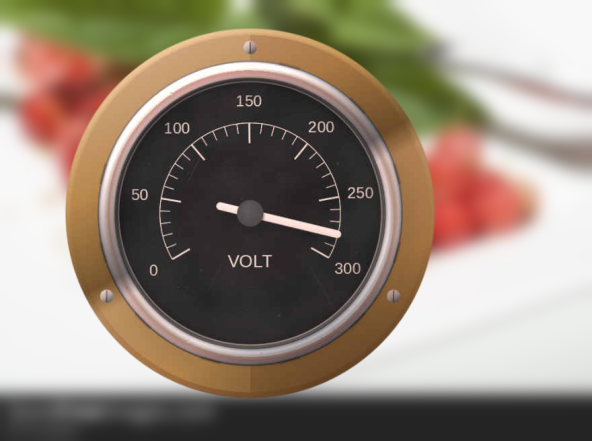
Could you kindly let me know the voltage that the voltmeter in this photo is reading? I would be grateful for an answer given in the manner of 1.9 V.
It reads 280 V
